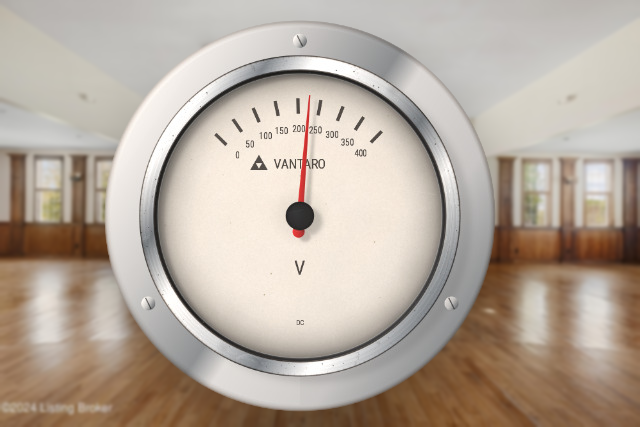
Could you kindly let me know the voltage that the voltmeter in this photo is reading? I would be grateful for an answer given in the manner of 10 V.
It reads 225 V
